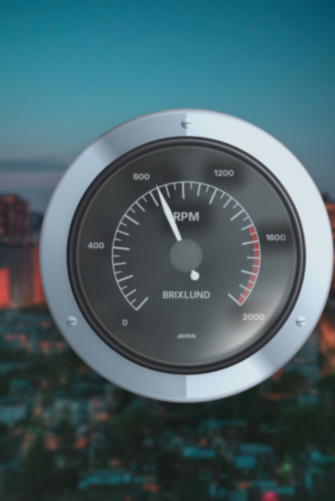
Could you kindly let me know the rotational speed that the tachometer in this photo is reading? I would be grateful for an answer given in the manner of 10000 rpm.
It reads 850 rpm
